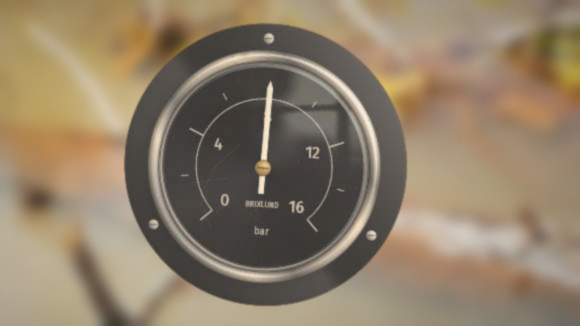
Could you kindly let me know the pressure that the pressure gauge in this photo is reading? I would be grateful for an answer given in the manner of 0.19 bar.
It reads 8 bar
